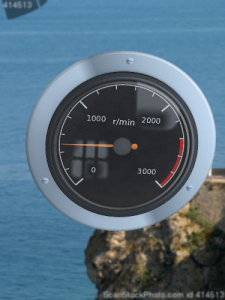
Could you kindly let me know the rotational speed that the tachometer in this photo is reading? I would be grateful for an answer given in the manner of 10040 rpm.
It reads 500 rpm
